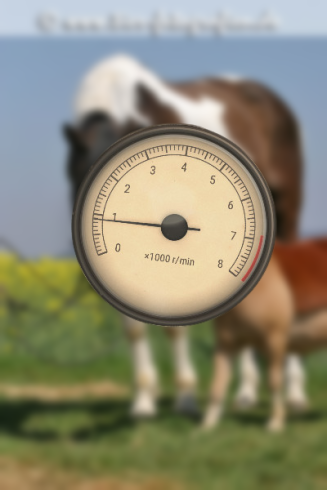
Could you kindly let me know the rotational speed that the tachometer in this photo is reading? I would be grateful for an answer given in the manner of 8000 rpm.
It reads 900 rpm
